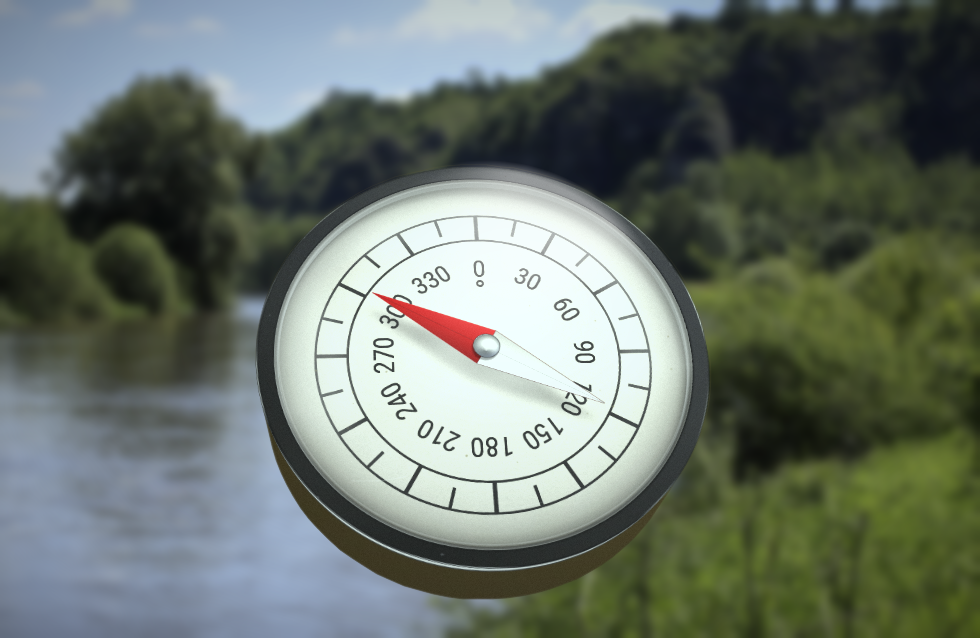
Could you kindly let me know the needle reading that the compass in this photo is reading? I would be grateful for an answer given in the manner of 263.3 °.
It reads 300 °
